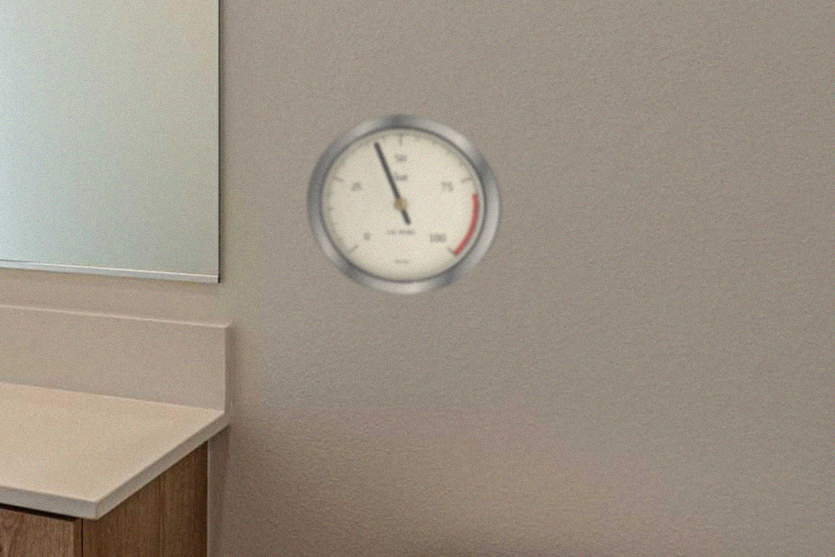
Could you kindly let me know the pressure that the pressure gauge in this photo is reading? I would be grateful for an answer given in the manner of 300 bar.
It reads 42.5 bar
